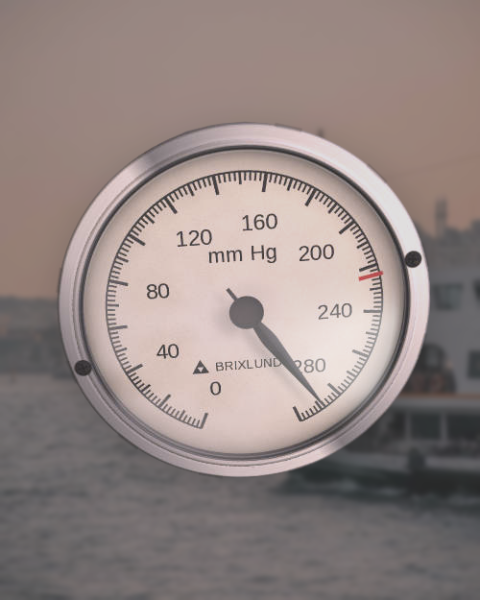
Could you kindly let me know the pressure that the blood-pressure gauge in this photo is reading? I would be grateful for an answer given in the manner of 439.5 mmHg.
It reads 288 mmHg
